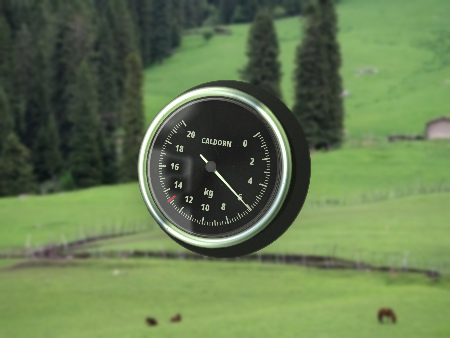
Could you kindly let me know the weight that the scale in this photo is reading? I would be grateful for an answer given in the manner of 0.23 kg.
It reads 6 kg
